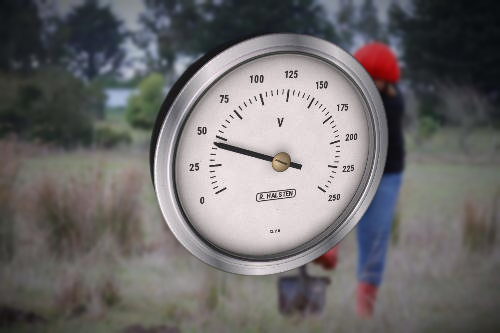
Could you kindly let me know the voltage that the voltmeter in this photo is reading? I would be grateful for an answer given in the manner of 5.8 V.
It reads 45 V
